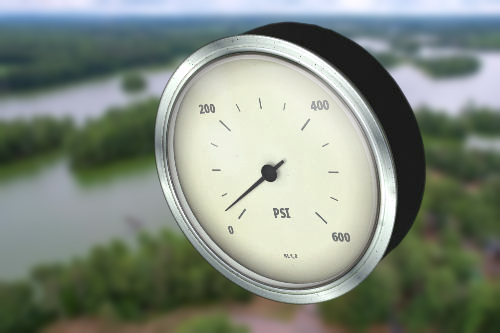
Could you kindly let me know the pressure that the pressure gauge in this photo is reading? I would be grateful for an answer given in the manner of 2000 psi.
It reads 25 psi
